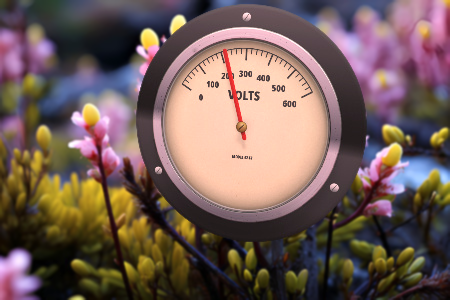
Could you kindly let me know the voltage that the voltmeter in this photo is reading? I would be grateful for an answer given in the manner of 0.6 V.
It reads 220 V
